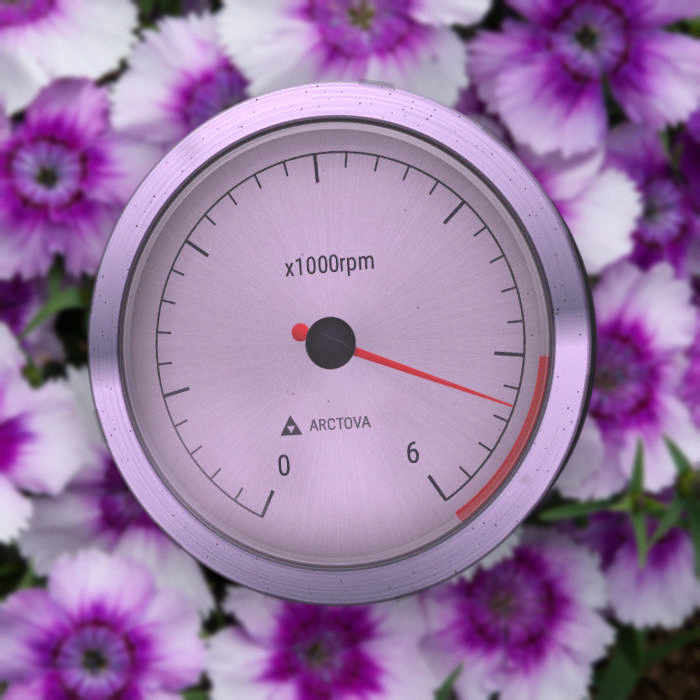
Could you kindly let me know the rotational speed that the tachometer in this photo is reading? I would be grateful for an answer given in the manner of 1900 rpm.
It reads 5300 rpm
